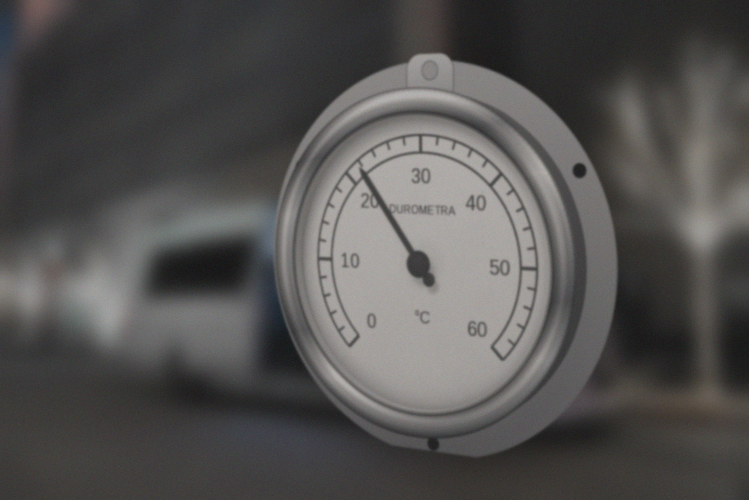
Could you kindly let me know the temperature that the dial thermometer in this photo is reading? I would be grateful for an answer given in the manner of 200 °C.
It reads 22 °C
